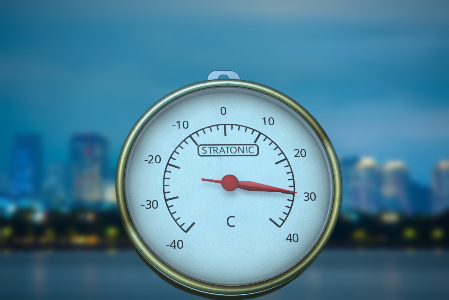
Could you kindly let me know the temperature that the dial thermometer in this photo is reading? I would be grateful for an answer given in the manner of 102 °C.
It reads 30 °C
